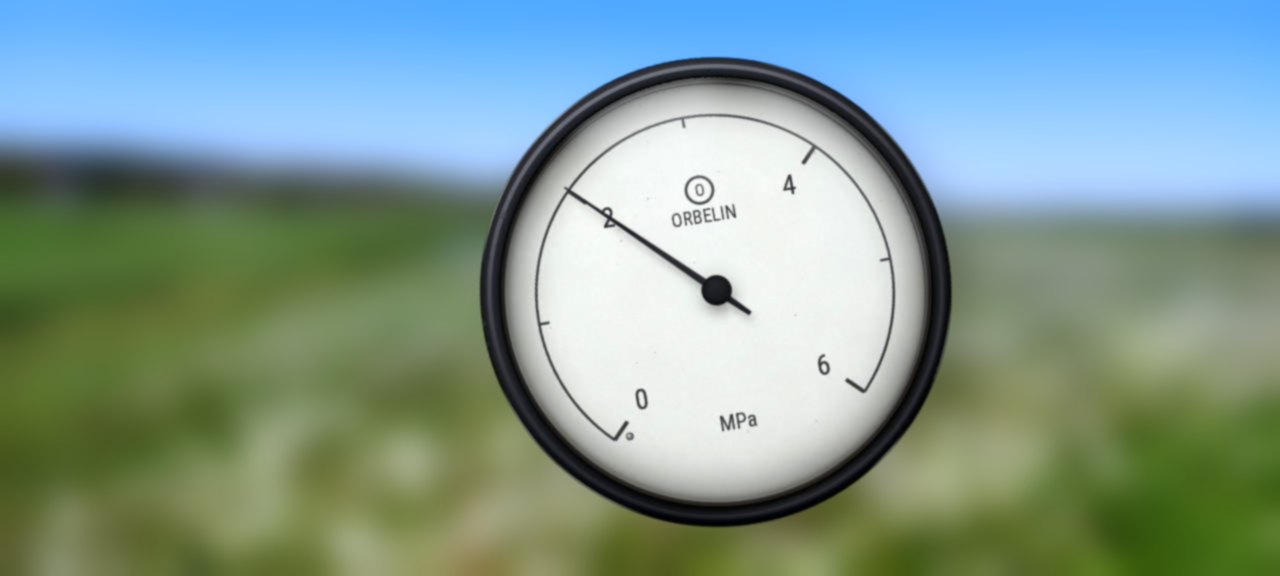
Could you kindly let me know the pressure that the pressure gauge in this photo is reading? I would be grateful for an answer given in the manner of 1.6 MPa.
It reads 2 MPa
